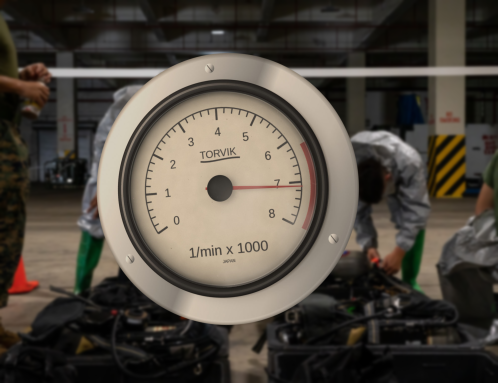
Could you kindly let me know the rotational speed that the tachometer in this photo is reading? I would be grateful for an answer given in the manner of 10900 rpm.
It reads 7100 rpm
